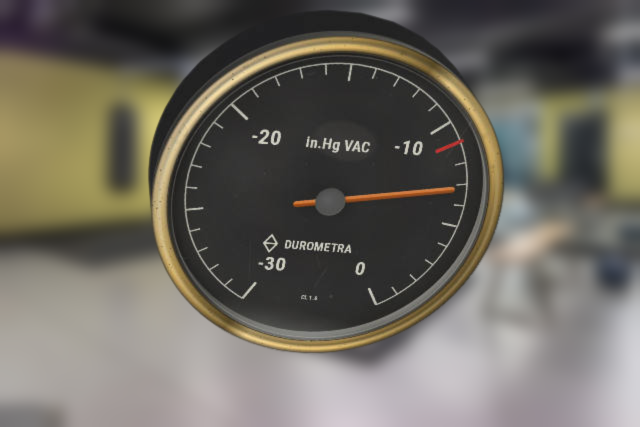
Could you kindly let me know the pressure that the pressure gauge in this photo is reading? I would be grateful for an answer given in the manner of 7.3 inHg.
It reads -7 inHg
